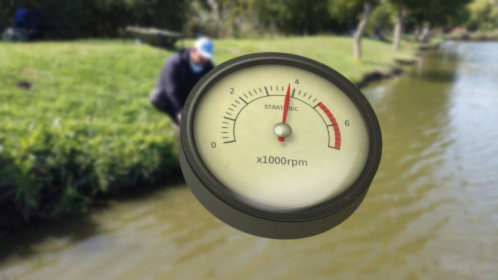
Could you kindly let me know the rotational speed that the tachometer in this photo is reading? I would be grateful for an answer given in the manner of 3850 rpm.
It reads 3800 rpm
